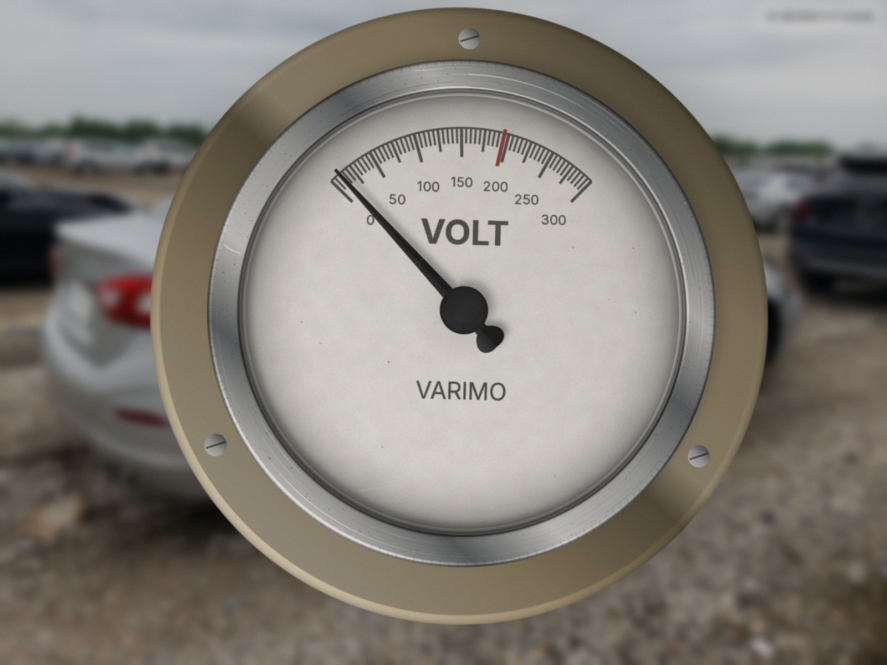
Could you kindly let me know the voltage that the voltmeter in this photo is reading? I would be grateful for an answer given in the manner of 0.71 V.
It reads 10 V
